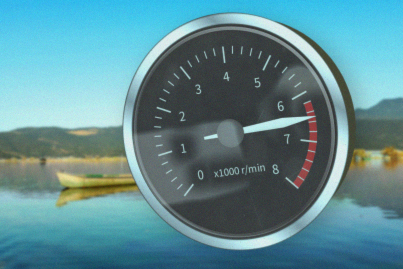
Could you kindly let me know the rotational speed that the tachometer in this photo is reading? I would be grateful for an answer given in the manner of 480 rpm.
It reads 6500 rpm
